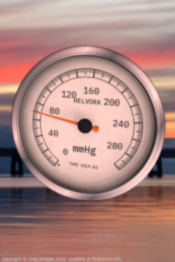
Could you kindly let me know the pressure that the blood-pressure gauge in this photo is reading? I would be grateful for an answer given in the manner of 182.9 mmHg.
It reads 70 mmHg
